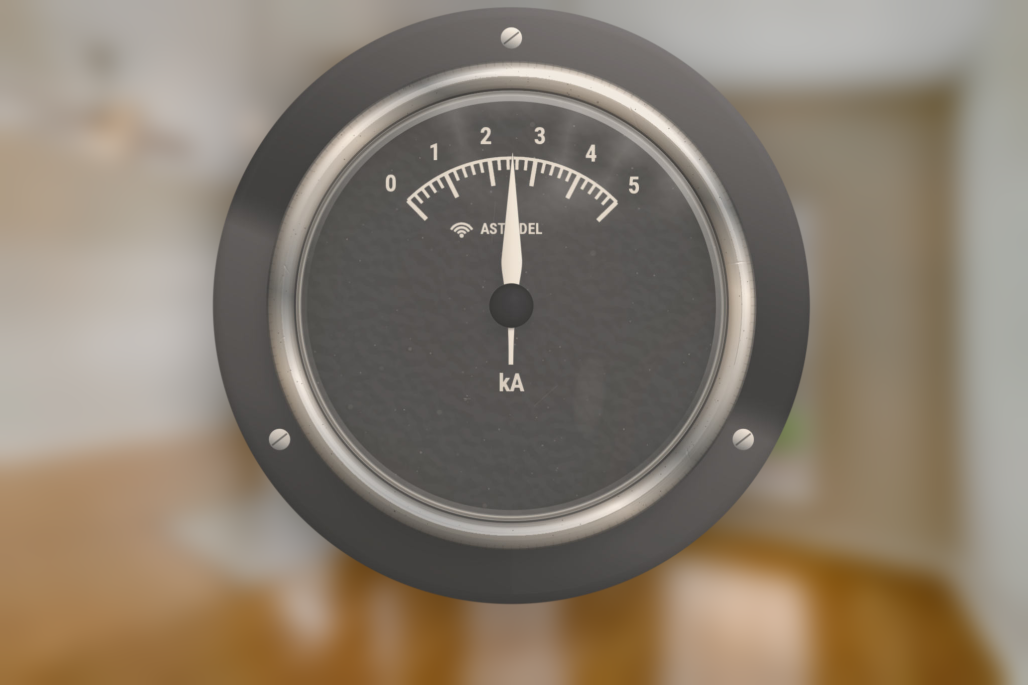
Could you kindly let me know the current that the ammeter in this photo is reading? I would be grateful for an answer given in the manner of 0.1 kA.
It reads 2.5 kA
